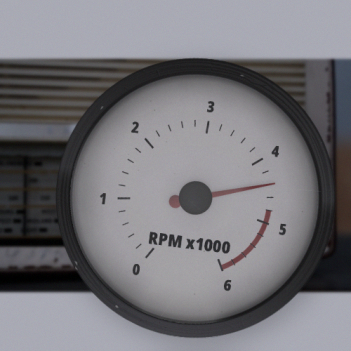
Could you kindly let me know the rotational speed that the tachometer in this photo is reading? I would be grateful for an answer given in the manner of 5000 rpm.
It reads 4400 rpm
